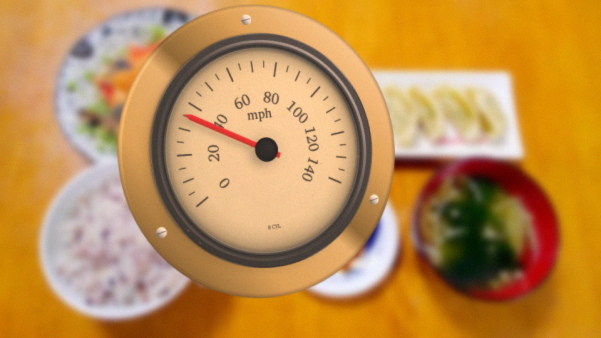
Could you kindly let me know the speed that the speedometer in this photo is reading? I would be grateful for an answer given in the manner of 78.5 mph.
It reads 35 mph
